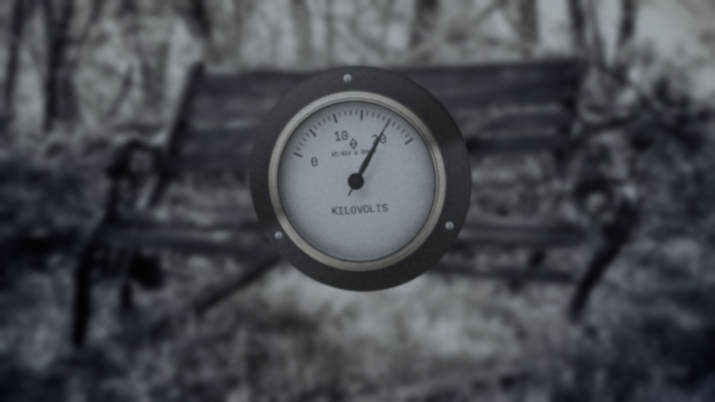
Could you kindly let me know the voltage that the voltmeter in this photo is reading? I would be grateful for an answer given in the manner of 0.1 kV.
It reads 20 kV
